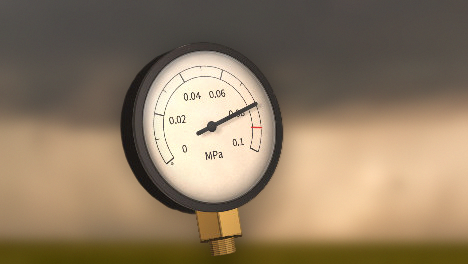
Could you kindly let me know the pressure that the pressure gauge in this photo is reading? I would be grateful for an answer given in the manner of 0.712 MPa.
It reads 0.08 MPa
